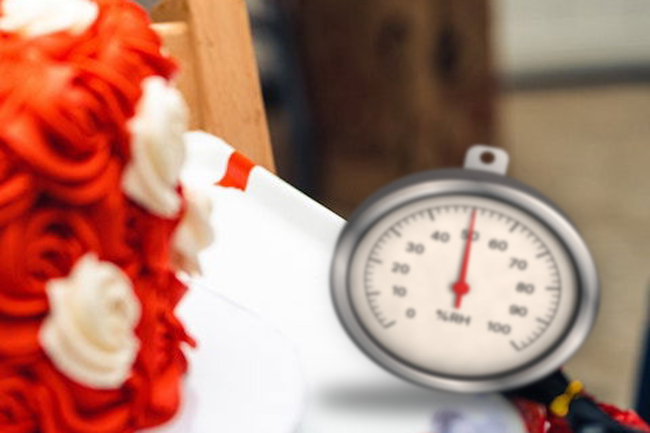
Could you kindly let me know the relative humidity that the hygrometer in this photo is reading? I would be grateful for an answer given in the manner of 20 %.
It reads 50 %
